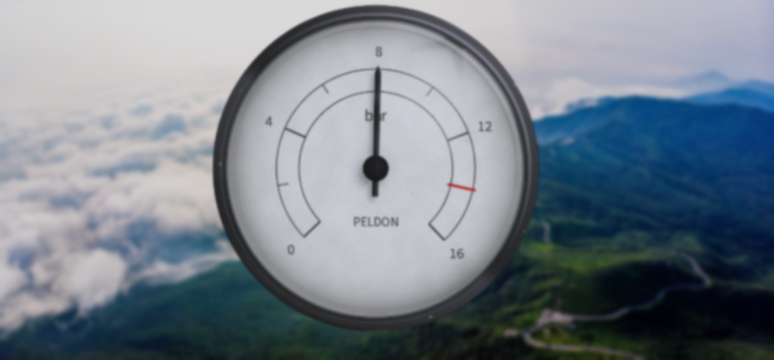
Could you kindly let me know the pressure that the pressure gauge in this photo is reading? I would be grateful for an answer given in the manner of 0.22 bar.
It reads 8 bar
